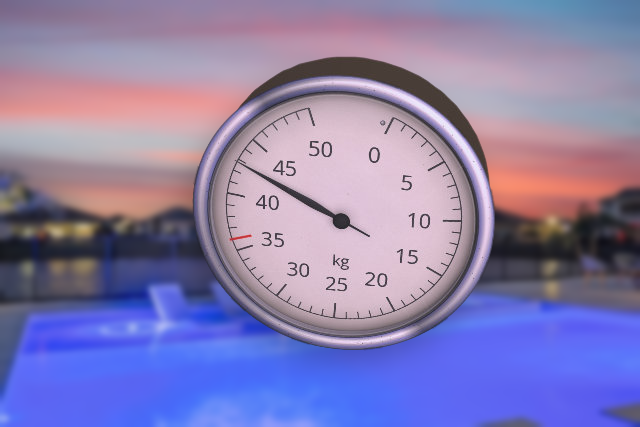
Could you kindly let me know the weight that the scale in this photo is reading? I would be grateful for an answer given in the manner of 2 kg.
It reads 43 kg
